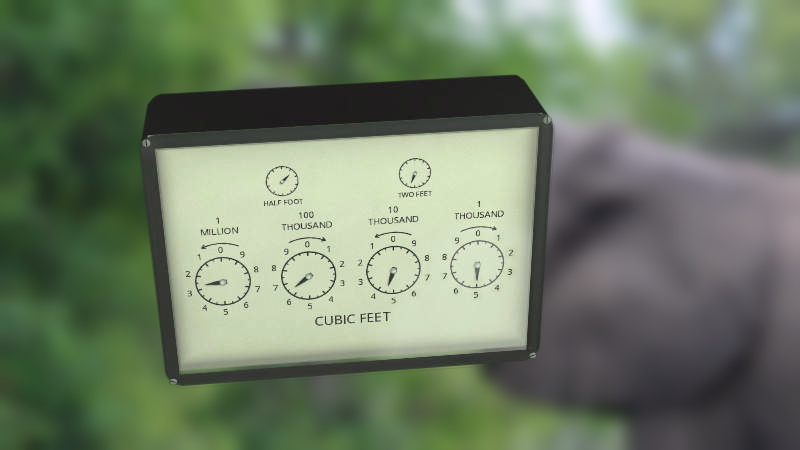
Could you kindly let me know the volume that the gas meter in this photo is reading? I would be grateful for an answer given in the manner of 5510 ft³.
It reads 264500 ft³
